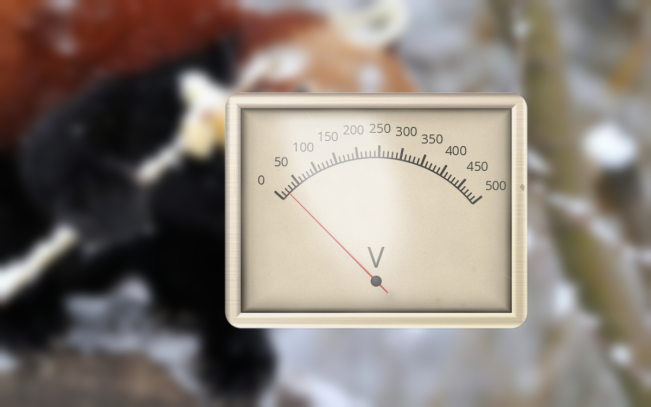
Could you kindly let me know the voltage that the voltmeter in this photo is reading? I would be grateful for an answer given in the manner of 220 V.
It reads 20 V
